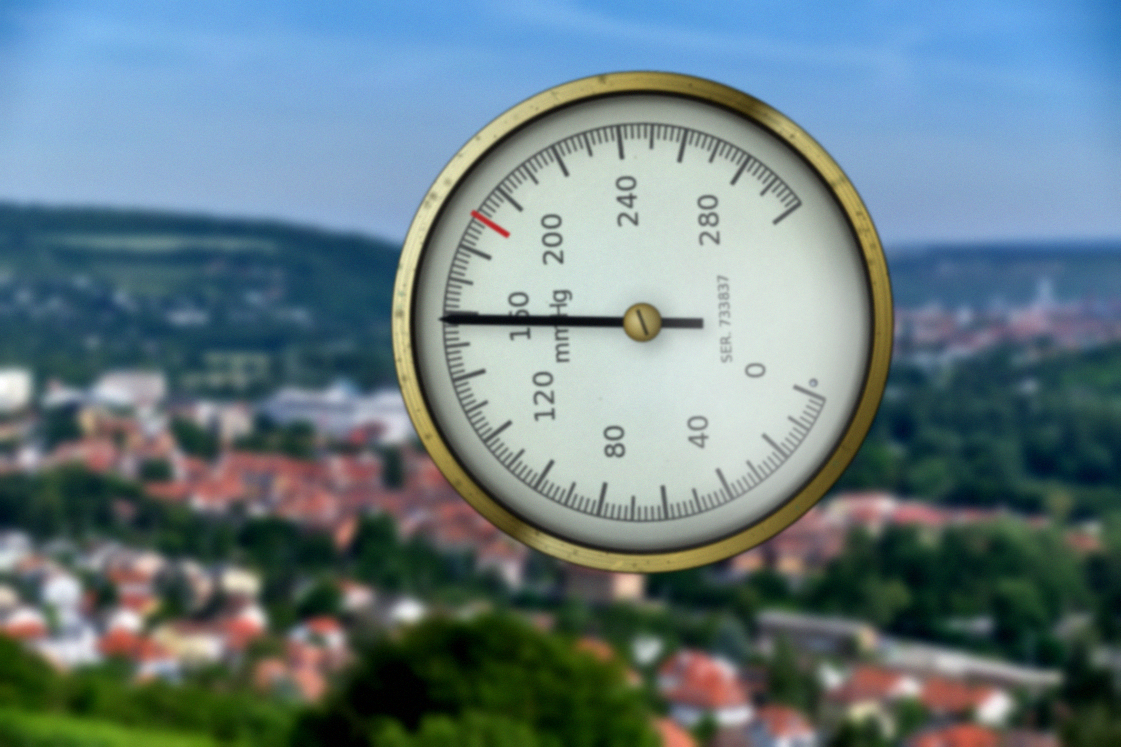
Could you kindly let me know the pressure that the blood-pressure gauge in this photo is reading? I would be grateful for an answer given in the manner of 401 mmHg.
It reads 158 mmHg
